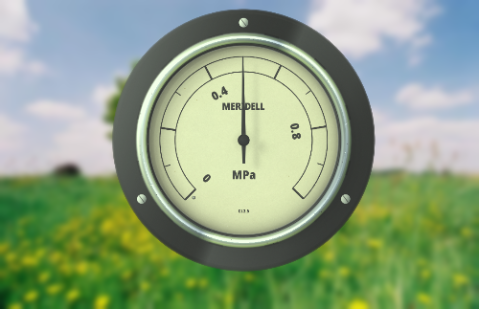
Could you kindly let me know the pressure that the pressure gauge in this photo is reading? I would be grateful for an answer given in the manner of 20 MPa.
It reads 0.5 MPa
